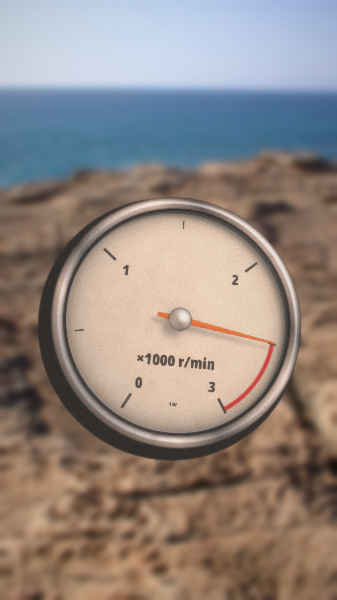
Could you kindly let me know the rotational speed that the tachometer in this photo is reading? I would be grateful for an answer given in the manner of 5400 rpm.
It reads 2500 rpm
